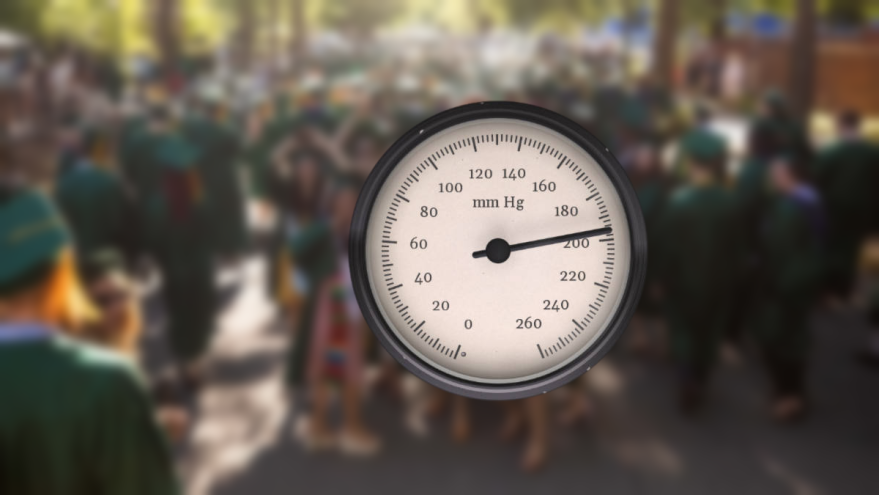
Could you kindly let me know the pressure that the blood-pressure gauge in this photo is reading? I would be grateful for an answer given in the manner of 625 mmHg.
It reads 196 mmHg
